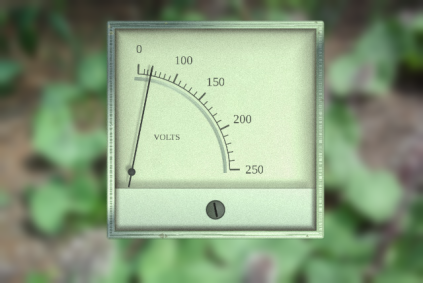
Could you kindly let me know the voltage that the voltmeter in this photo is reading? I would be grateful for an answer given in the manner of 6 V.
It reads 50 V
